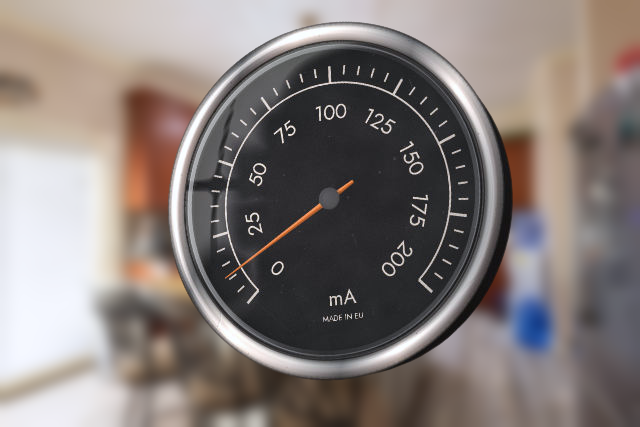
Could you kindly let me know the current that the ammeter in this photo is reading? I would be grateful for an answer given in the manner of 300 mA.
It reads 10 mA
